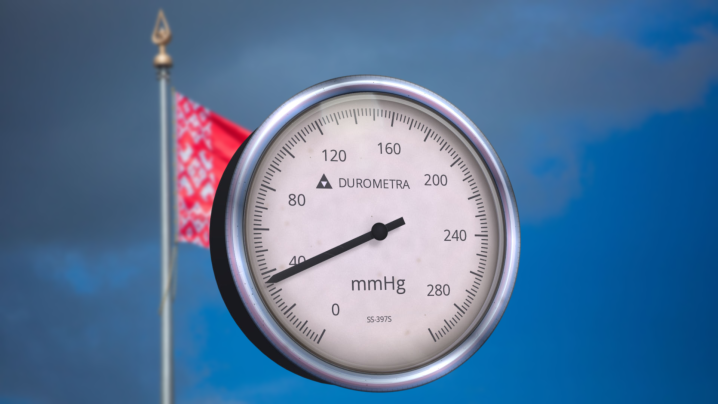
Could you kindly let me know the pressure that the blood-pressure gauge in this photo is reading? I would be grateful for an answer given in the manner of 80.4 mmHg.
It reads 36 mmHg
